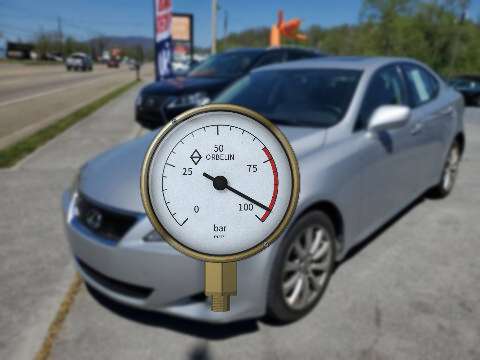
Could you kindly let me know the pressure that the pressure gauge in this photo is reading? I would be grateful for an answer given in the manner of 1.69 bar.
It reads 95 bar
